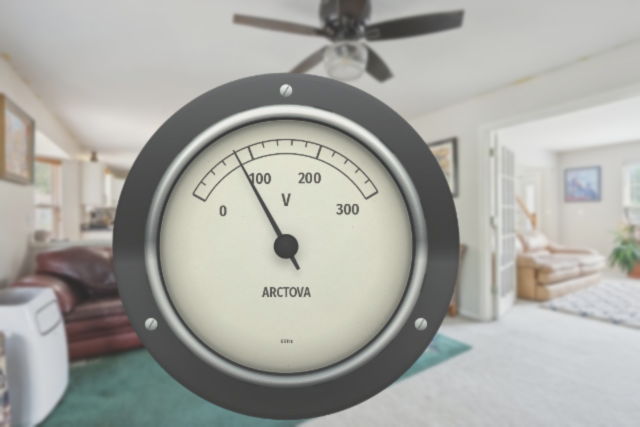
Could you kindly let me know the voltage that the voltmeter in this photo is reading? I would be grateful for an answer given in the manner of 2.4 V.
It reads 80 V
